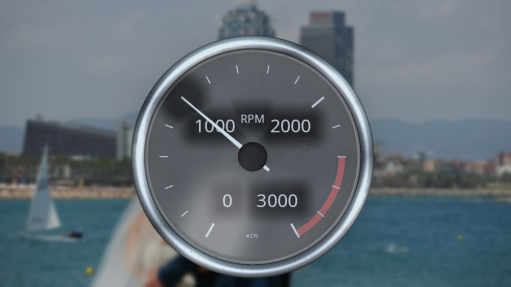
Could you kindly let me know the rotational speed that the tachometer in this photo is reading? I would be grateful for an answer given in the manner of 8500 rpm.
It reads 1000 rpm
